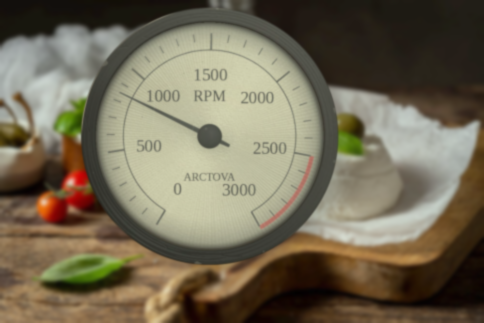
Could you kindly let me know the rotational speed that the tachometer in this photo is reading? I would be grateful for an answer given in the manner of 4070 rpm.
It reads 850 rpm
